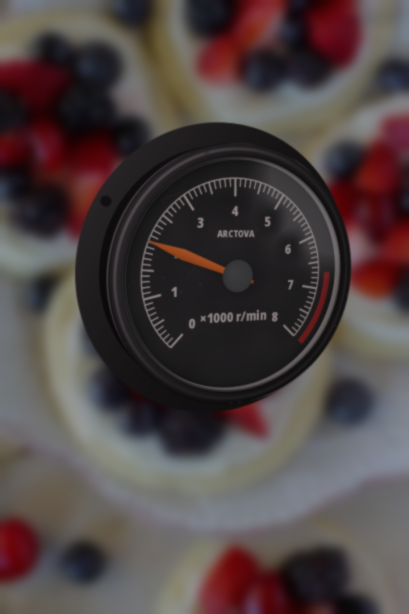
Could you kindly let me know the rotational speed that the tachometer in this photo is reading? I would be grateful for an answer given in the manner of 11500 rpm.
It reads 2000 rpm
